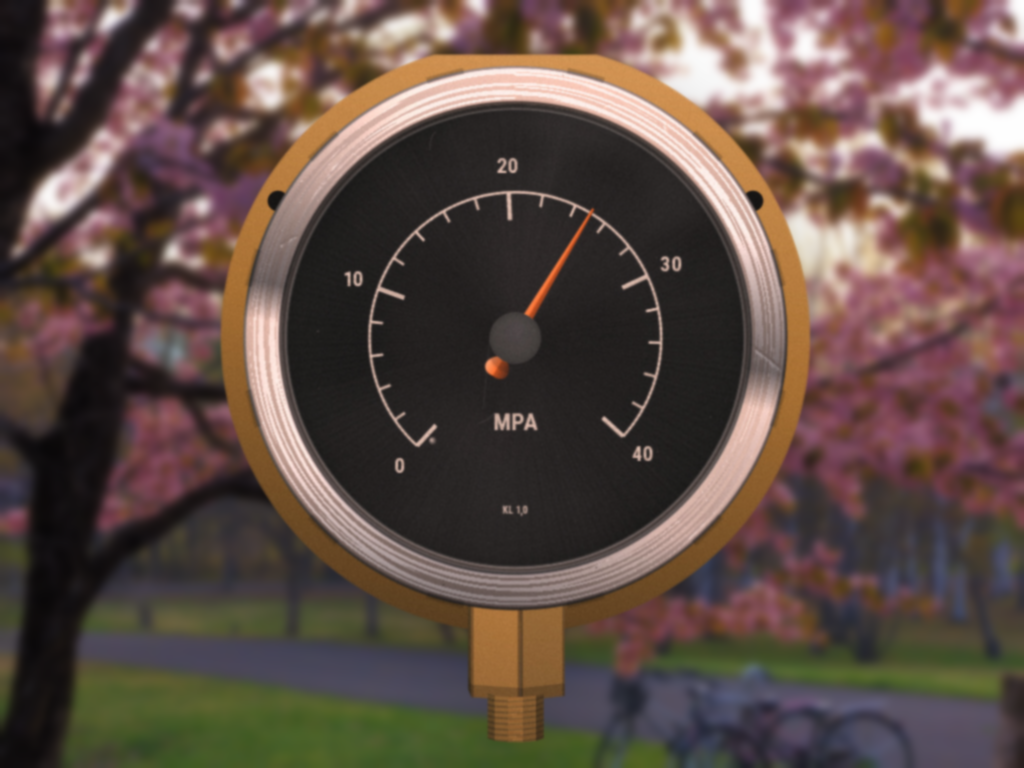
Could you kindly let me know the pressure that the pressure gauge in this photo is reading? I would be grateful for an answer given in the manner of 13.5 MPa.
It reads 25 MPa
